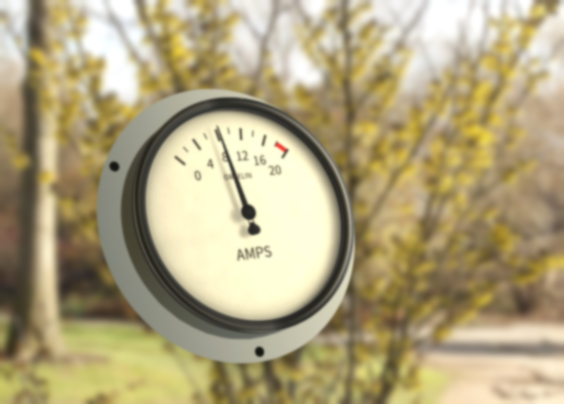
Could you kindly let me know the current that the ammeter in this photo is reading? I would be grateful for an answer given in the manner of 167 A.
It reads 8 A
